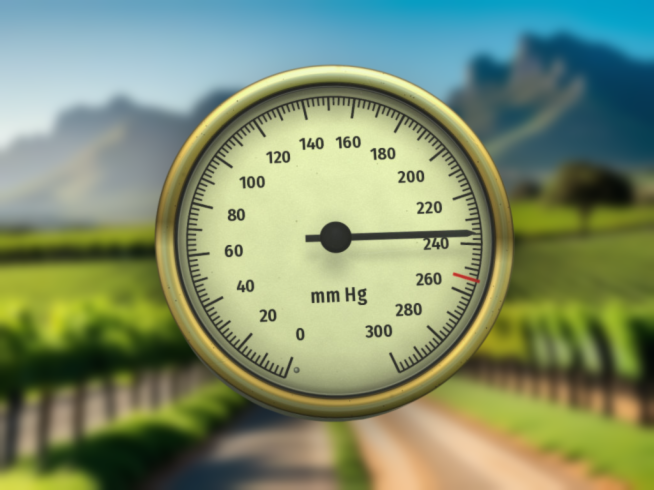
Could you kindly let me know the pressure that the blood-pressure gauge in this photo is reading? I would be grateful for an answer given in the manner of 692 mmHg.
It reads 236 mmHg
